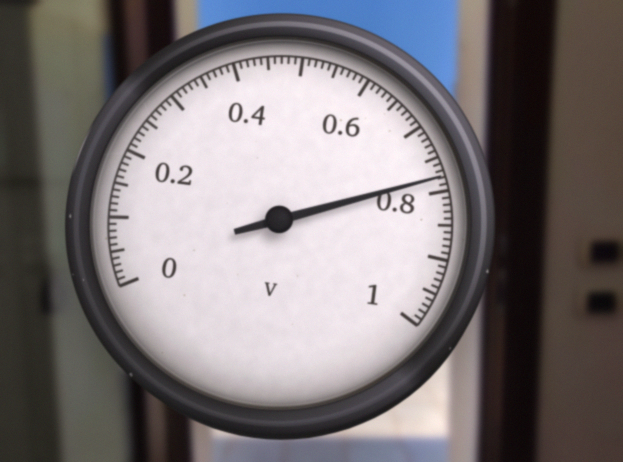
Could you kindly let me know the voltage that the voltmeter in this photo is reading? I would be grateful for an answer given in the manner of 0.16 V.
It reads 0.78 V
